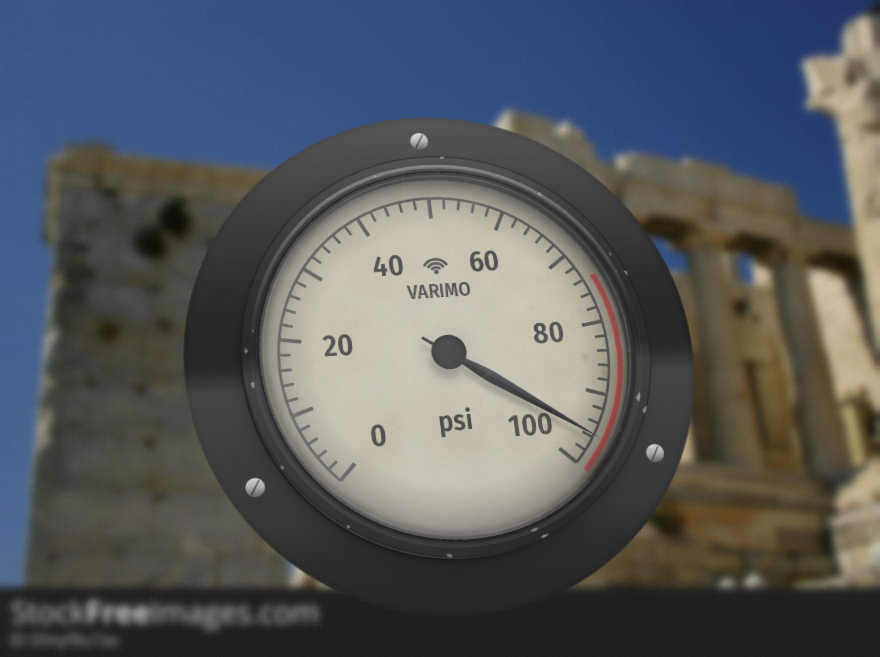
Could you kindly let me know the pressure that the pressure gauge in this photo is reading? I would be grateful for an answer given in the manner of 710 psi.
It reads 96 psi
